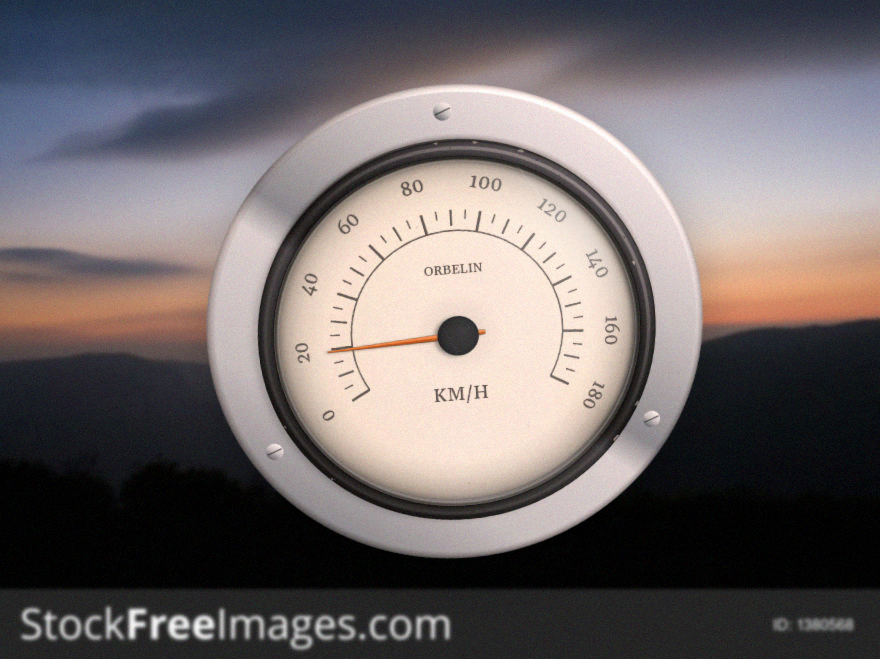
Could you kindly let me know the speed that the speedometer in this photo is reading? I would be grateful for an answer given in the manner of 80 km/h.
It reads 20 km/h
